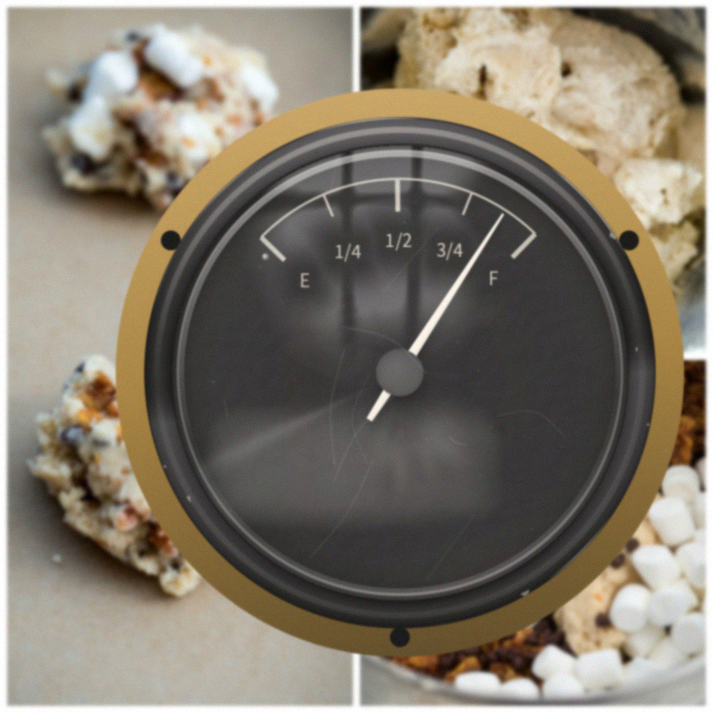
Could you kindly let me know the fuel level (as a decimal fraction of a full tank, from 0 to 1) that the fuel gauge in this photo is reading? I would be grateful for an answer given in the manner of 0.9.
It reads 0.875
